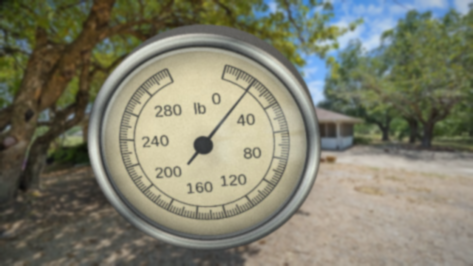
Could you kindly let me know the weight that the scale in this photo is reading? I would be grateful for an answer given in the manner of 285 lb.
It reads 20 lb
